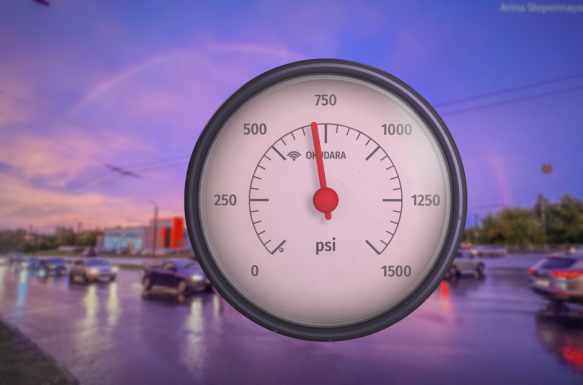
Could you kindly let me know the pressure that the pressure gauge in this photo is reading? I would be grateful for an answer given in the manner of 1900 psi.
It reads 700 psi
